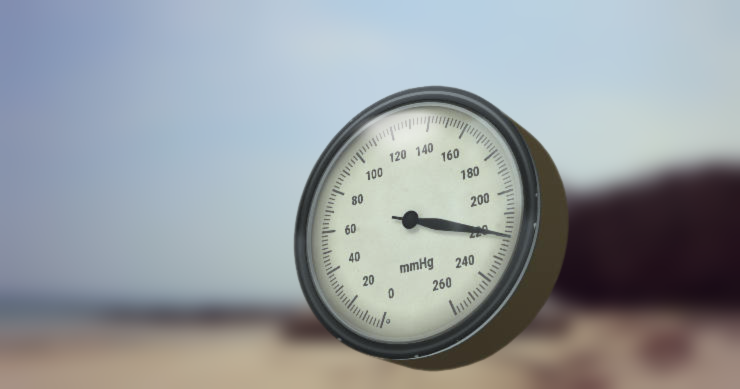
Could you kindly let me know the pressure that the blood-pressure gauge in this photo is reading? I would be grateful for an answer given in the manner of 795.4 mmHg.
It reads 220 mmHg
